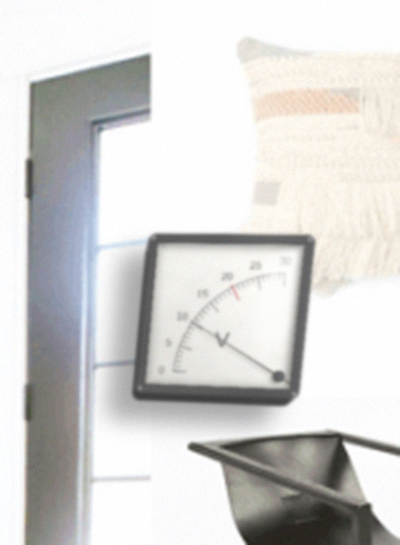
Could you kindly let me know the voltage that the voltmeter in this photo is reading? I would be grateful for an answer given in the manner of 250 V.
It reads 10 V
